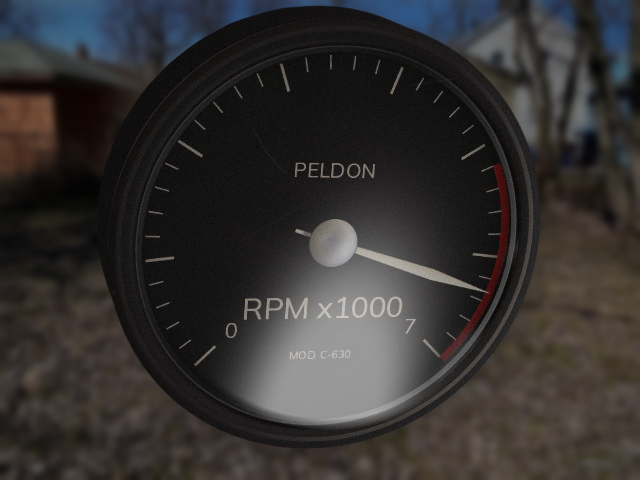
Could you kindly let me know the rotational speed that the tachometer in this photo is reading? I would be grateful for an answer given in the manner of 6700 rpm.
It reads 6300 rpm
